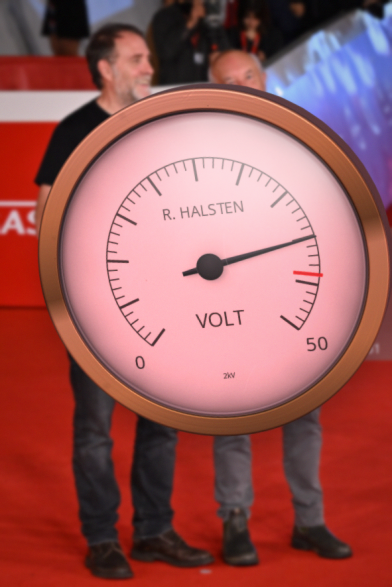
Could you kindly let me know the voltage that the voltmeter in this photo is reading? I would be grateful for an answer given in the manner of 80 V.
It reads 40 V
